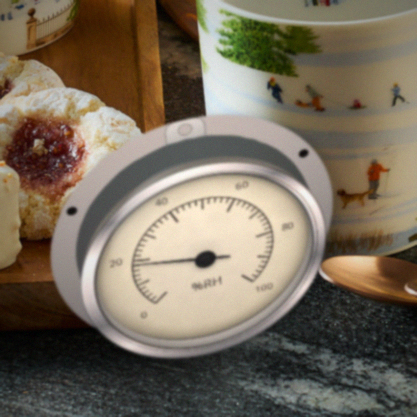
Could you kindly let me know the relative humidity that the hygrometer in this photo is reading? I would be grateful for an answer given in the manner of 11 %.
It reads 20 %
